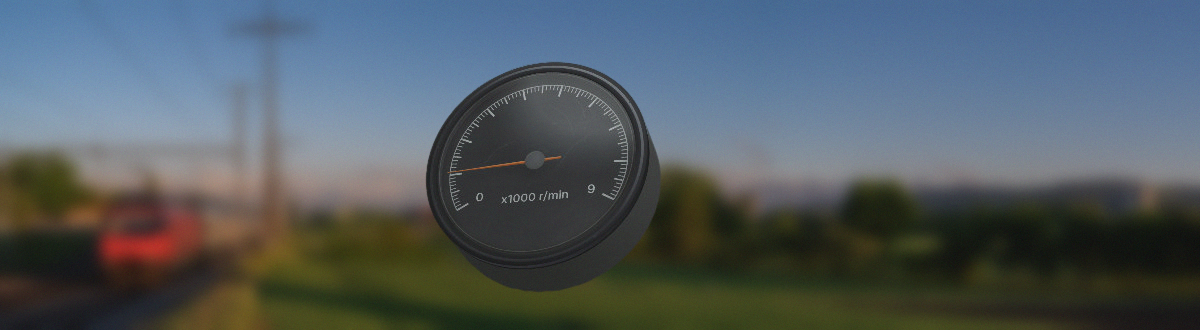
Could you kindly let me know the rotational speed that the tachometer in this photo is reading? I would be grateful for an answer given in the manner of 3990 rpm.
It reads 1000 rpm
